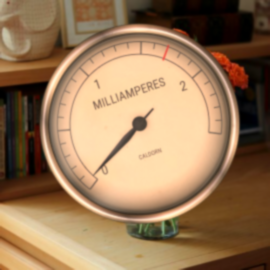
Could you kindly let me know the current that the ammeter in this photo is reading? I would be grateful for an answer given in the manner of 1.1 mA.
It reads 0.05 mA
